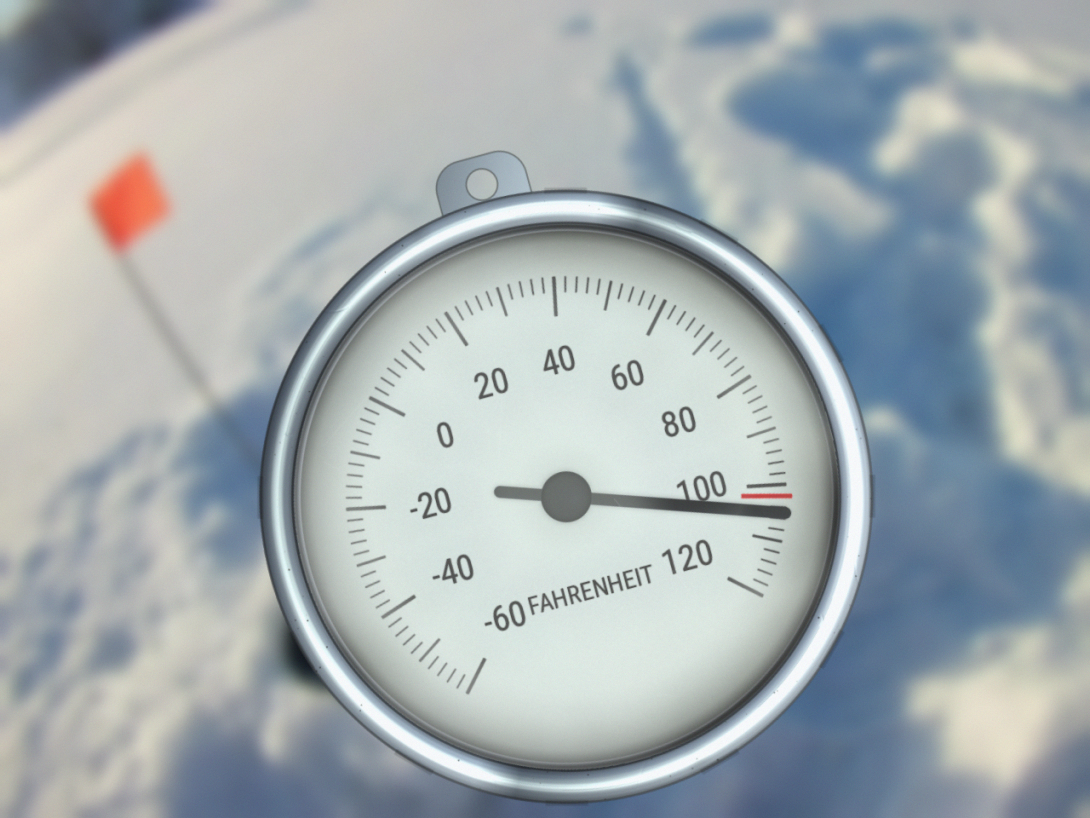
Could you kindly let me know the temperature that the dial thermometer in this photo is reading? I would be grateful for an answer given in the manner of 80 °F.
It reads 105 °F
